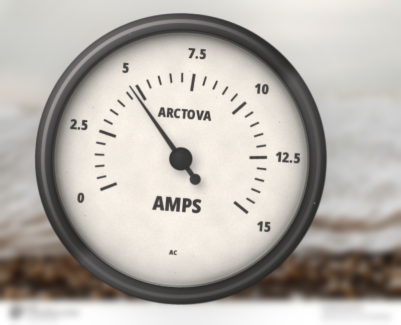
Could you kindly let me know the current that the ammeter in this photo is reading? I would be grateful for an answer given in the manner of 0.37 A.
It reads 4.75 A
